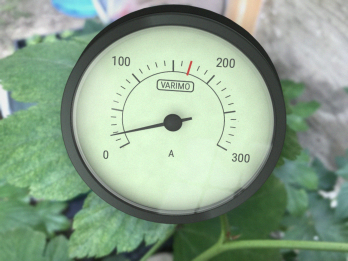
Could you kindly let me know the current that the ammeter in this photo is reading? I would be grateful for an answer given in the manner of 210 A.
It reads 20 A
